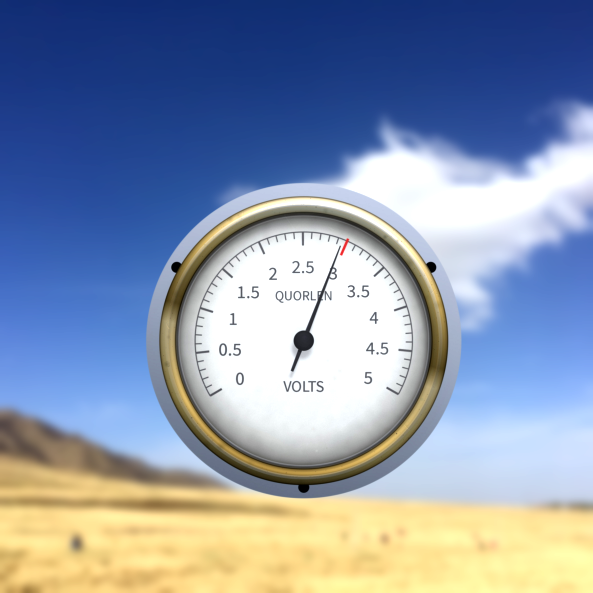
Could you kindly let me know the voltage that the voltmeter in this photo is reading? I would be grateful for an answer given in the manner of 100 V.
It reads 2.95 V
